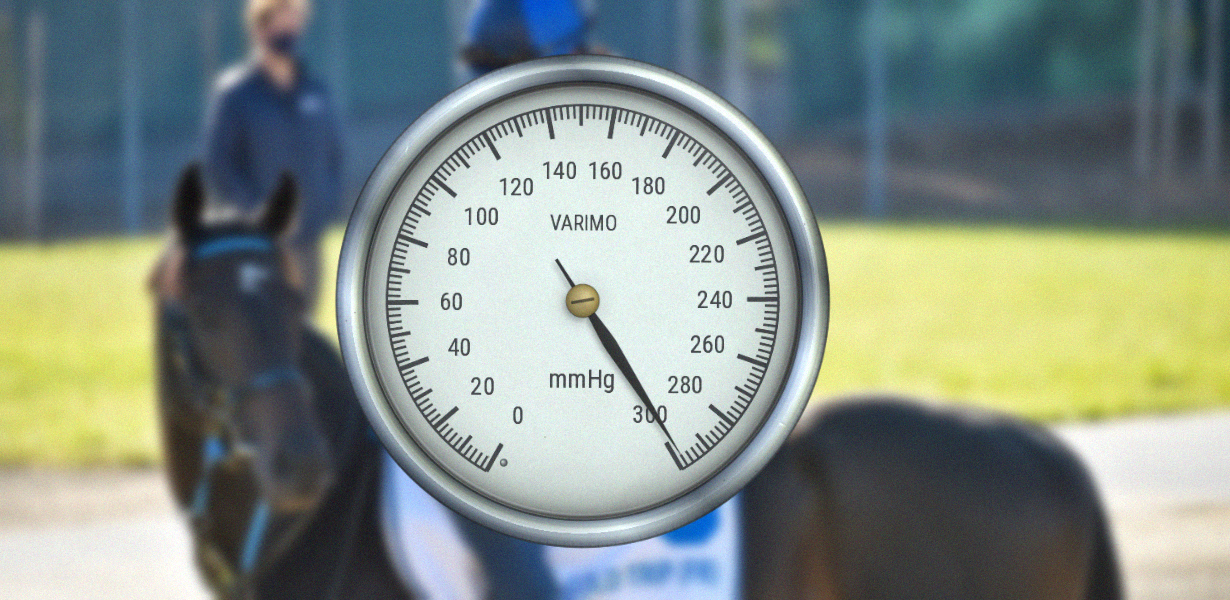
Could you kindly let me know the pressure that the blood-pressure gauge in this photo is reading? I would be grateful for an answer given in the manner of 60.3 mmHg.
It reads 298 mmHg
